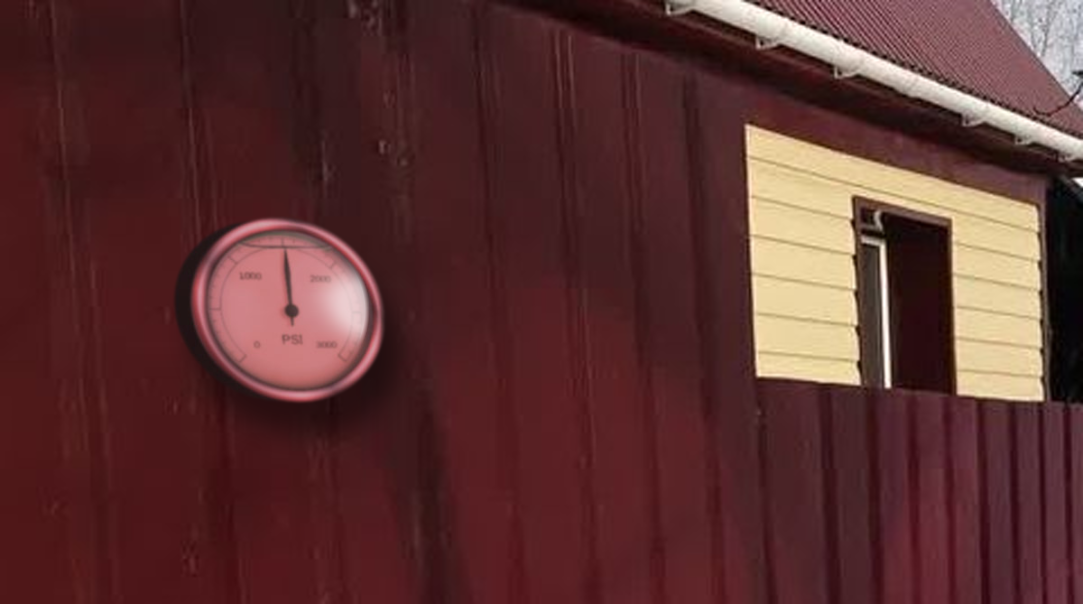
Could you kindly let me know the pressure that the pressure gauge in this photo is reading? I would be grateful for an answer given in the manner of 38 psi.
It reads 1500 psi
